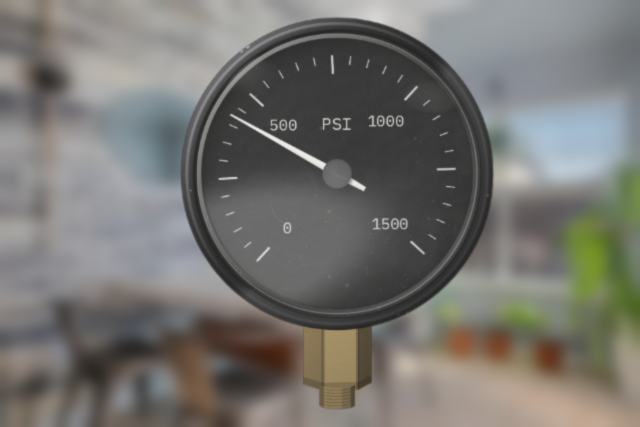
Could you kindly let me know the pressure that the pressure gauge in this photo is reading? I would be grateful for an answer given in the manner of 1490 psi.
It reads 425 psi
